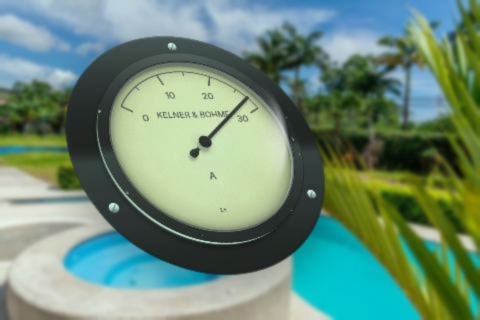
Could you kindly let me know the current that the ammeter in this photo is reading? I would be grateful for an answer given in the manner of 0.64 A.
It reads 27.5 A
